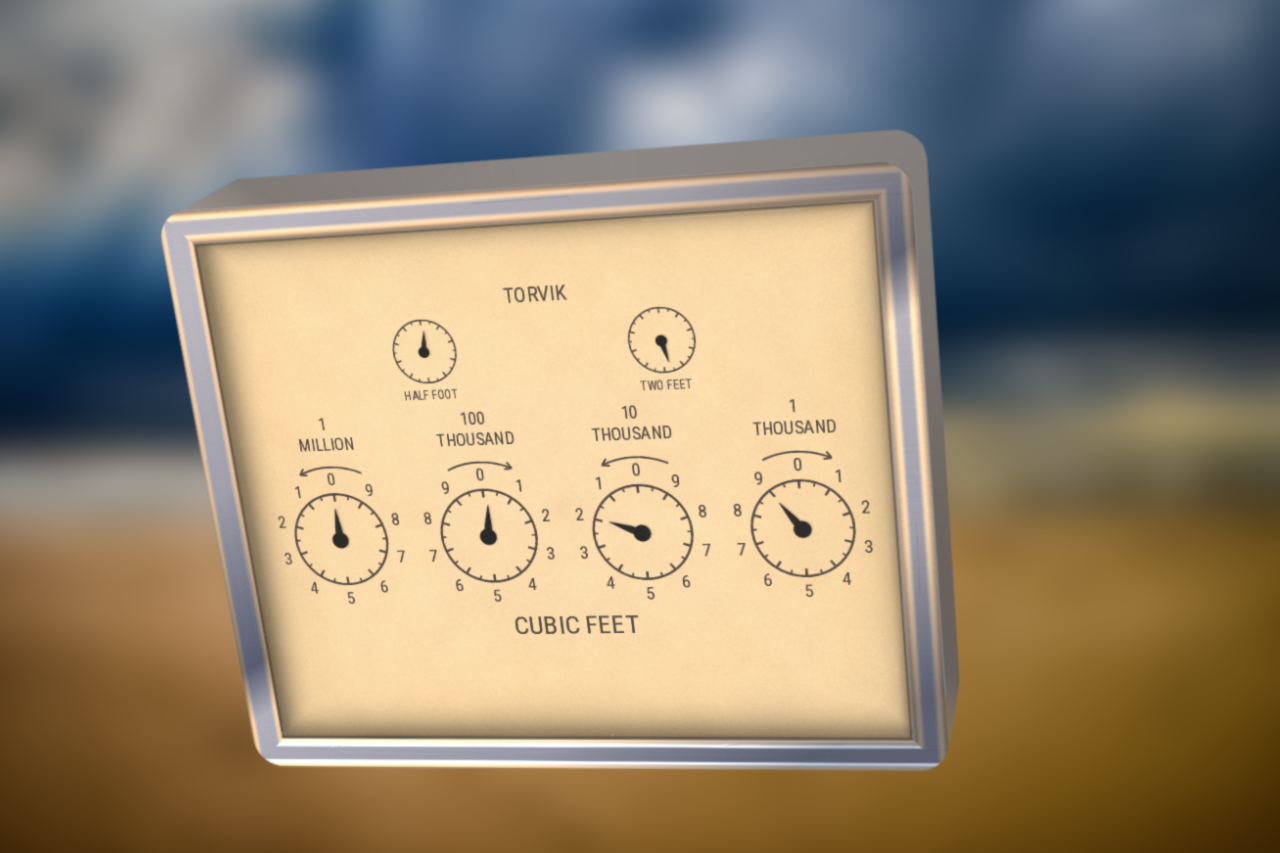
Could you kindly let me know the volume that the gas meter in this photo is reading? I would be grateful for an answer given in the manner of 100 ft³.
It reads 1900 ft³
